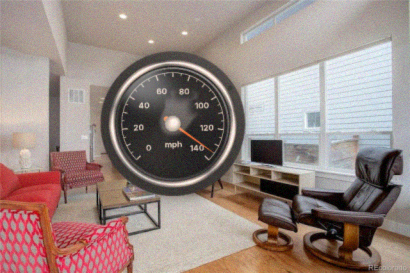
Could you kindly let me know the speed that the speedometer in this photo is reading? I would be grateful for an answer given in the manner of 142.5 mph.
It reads 135 mph
